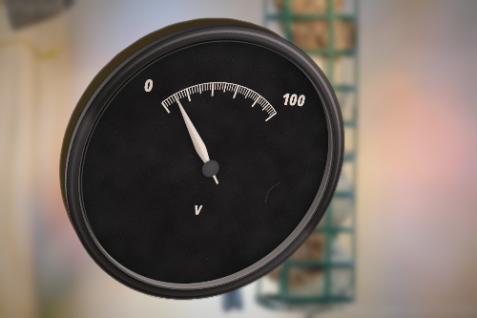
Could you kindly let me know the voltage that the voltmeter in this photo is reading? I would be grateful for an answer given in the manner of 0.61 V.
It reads 10 V
